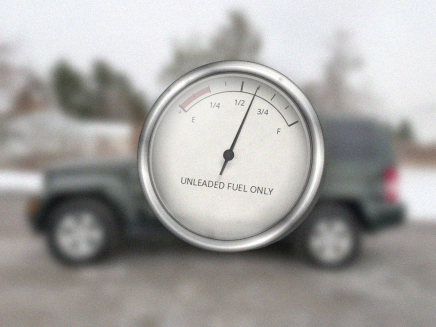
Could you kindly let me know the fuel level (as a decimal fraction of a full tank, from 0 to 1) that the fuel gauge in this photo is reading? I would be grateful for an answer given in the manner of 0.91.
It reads 0.625
